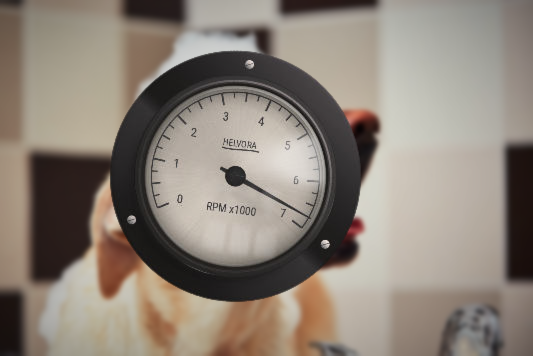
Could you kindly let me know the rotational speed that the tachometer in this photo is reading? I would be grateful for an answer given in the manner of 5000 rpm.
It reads 6750 rpm
